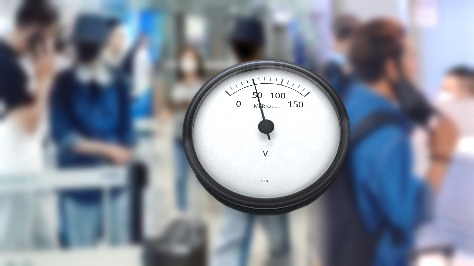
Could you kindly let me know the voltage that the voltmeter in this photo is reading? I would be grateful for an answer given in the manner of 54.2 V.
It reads 50 V
